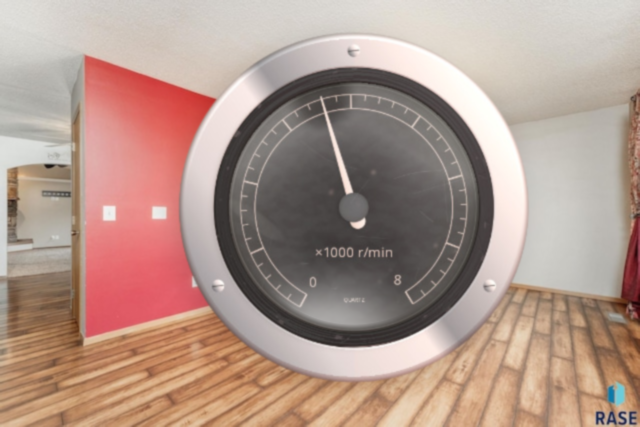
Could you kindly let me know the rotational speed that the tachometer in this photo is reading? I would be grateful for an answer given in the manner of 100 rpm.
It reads 3600 rpm
